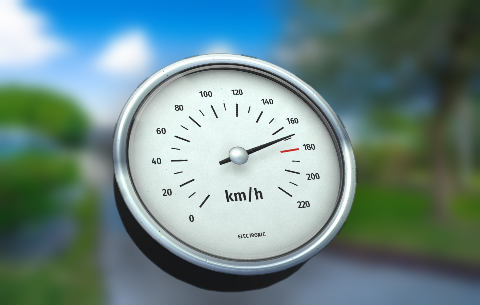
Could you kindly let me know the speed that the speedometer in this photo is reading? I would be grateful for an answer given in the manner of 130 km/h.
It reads 170 km/h
